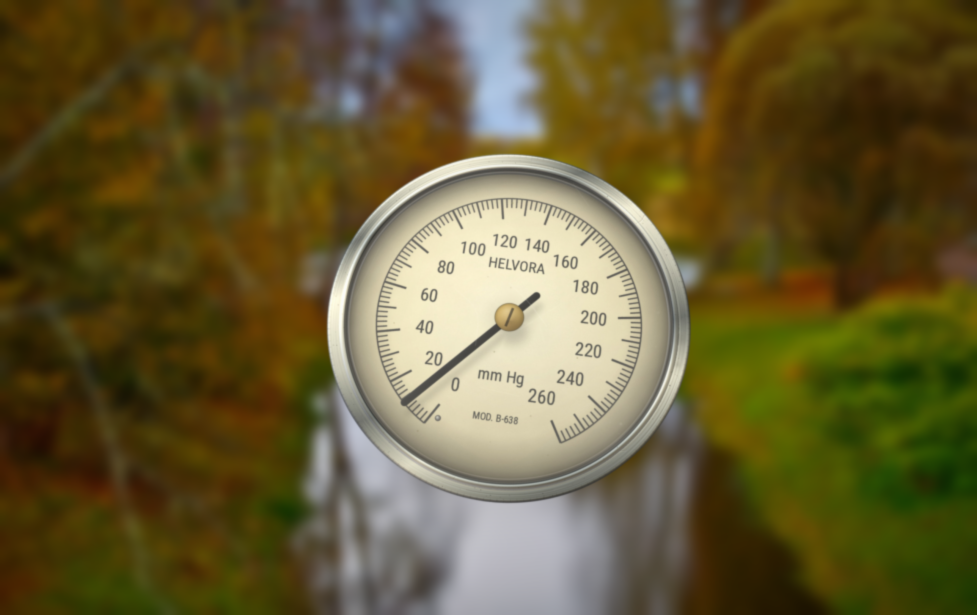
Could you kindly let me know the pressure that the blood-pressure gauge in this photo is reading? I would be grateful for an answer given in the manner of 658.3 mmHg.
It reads 10 mmHg
